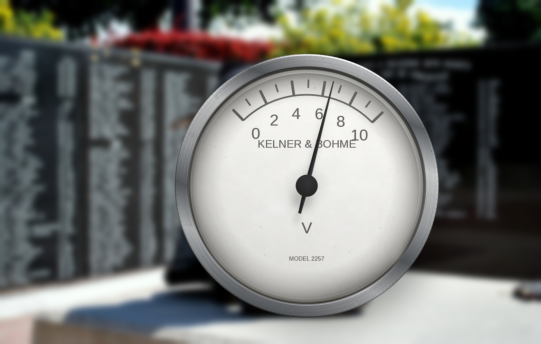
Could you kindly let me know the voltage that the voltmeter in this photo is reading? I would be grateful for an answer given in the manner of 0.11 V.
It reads 6.5 V
